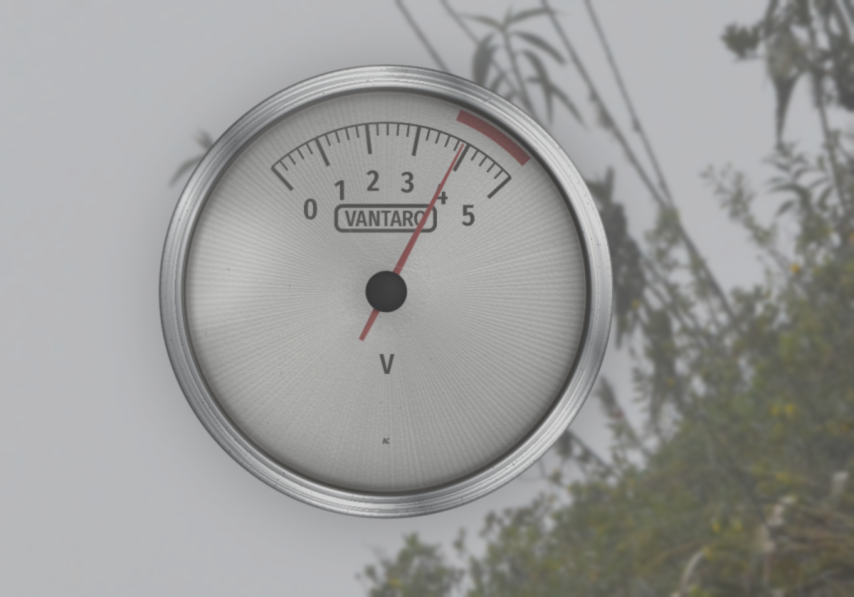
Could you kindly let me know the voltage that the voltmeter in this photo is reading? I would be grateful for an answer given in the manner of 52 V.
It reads 3.9 V
